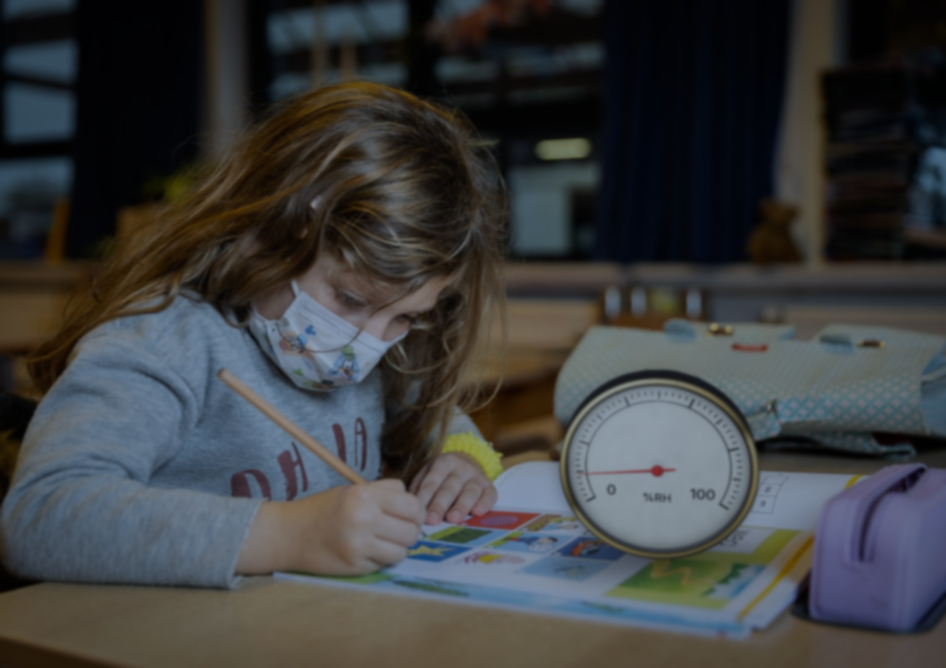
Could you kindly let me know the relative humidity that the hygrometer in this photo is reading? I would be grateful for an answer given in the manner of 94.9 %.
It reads 10 %
